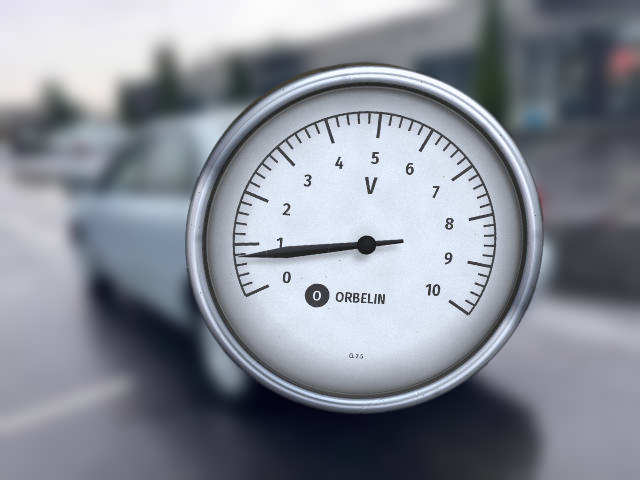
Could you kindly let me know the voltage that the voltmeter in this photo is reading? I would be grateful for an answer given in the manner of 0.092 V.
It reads 0.8 V
